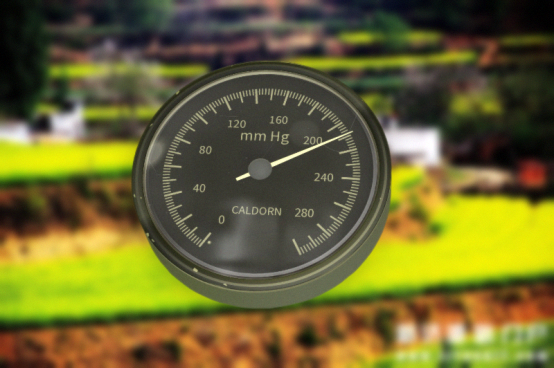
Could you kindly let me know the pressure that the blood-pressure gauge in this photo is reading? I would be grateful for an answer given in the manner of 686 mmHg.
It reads 210 mmHg
